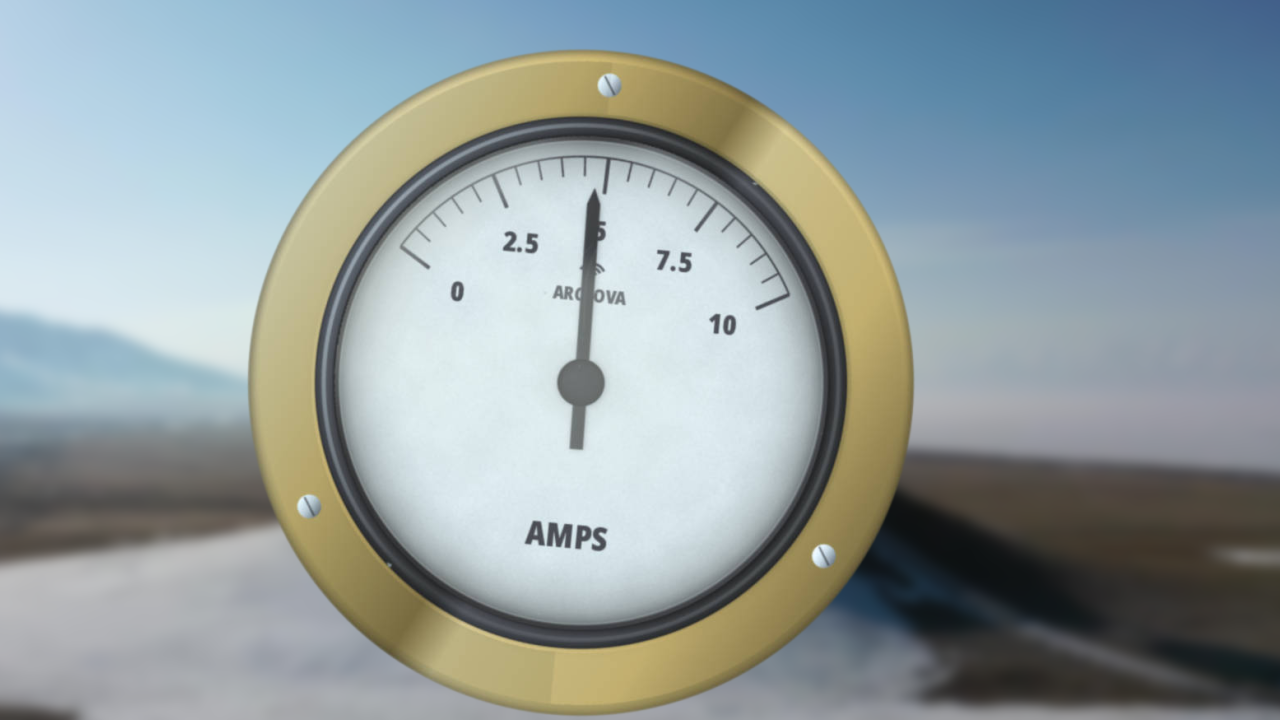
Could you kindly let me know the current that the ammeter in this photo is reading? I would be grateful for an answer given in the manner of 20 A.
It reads 4.75 A
